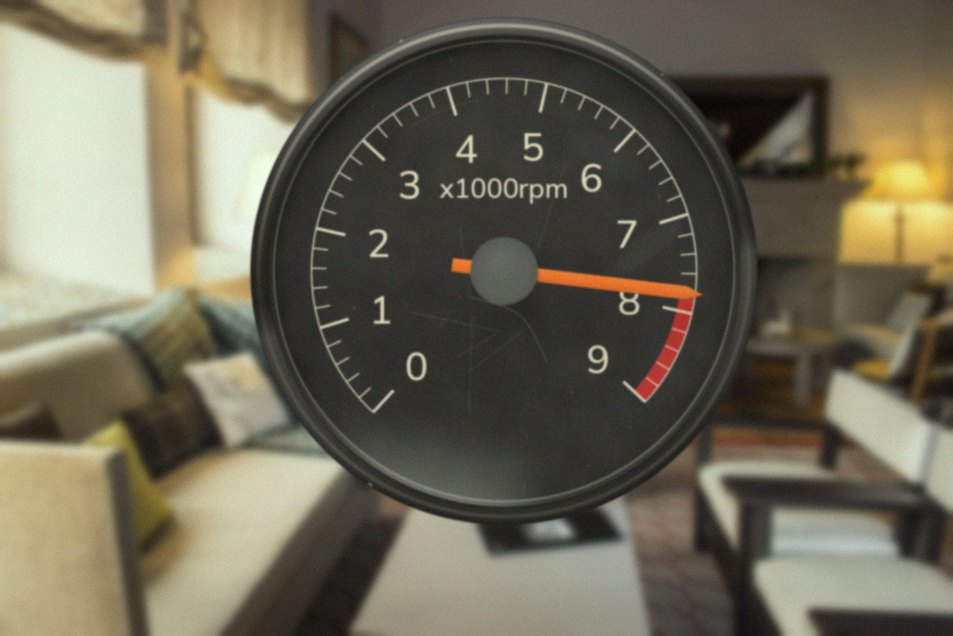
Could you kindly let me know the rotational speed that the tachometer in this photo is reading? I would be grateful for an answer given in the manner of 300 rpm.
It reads 7800 rpm
